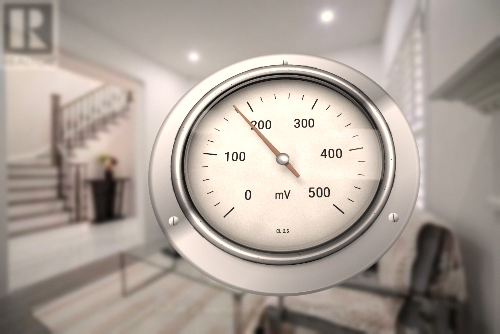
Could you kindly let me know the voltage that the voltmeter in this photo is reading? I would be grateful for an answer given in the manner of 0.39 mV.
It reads 180 mV
